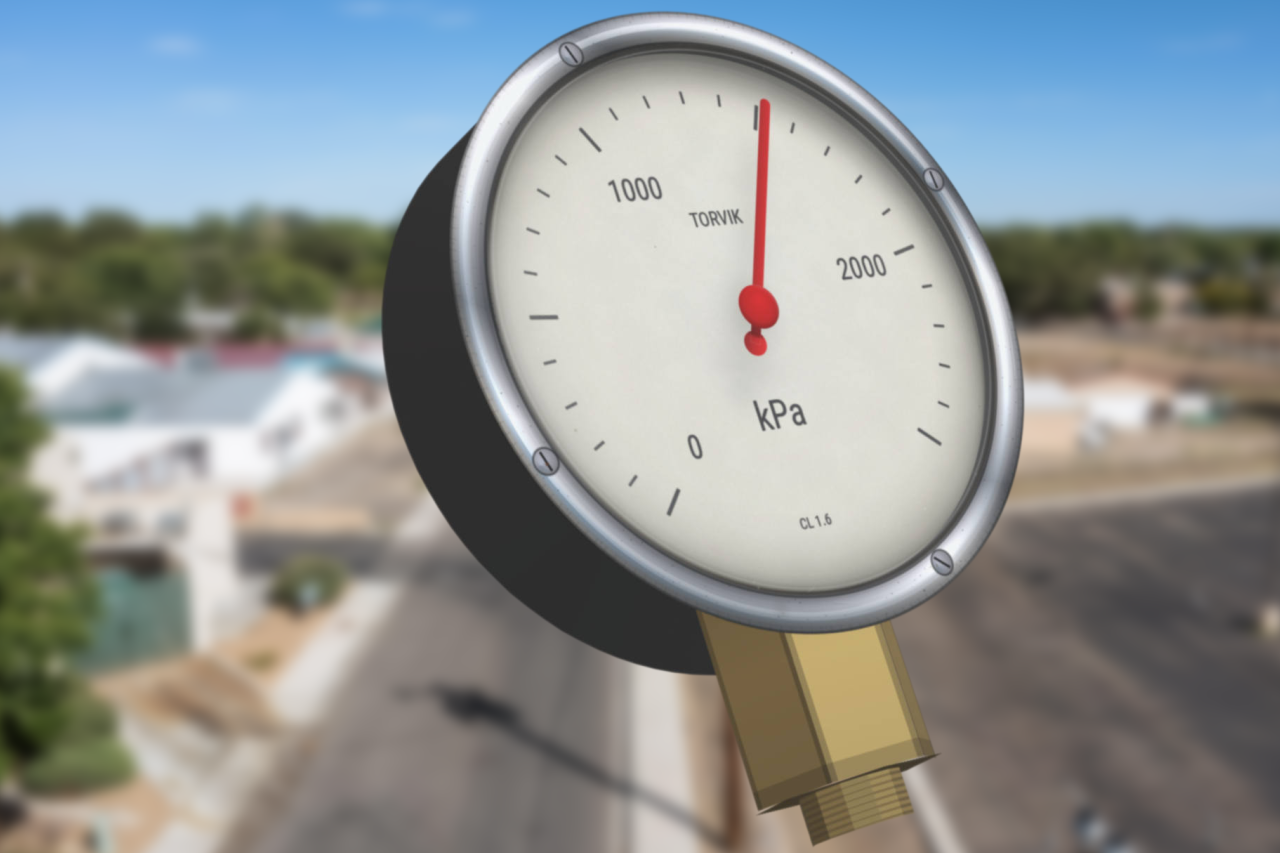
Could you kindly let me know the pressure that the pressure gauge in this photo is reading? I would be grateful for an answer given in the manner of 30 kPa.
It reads 1500 kPa
